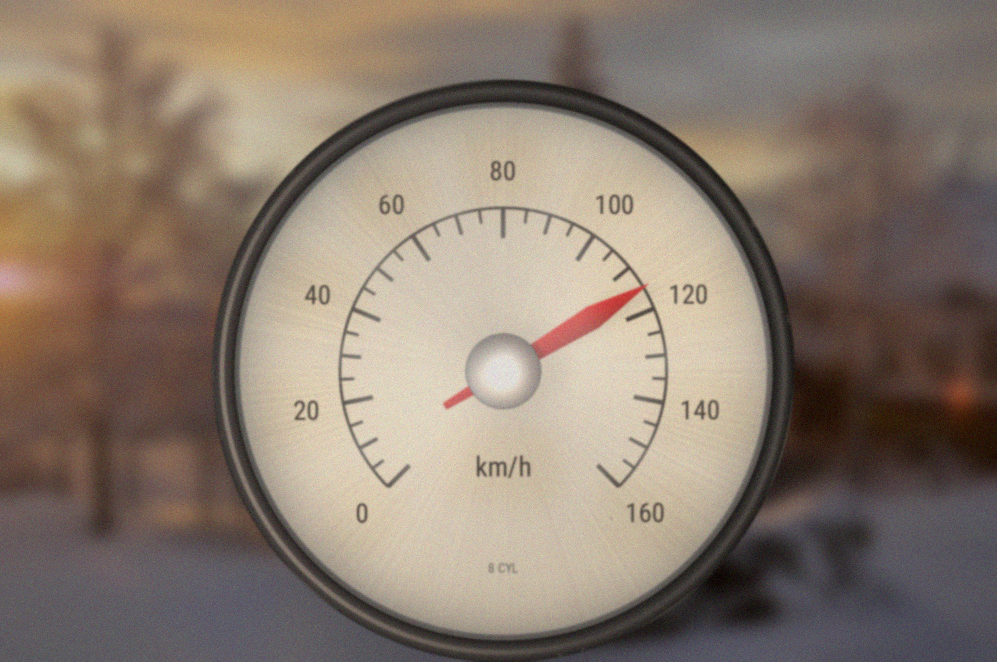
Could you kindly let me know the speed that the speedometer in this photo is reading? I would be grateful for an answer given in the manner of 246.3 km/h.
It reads 115 km/h
